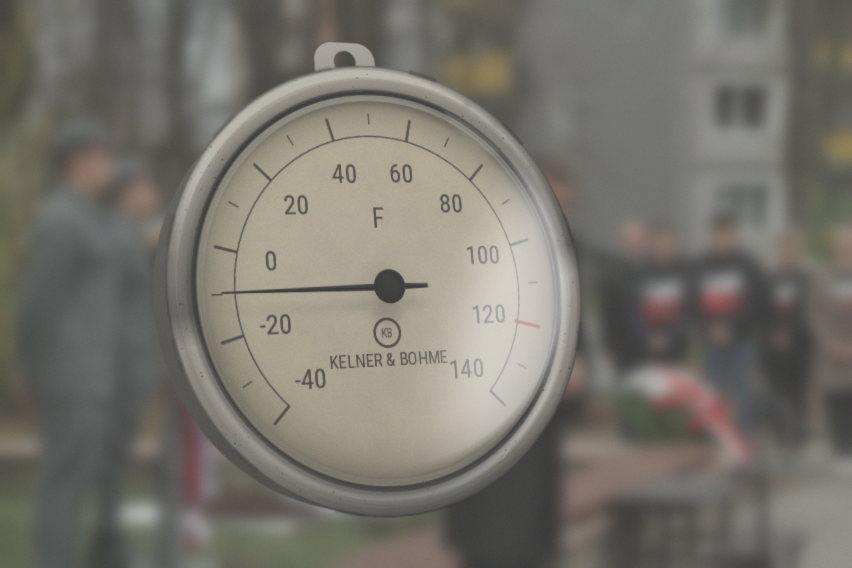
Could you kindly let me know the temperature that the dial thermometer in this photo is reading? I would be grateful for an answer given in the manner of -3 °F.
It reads -10 °F
